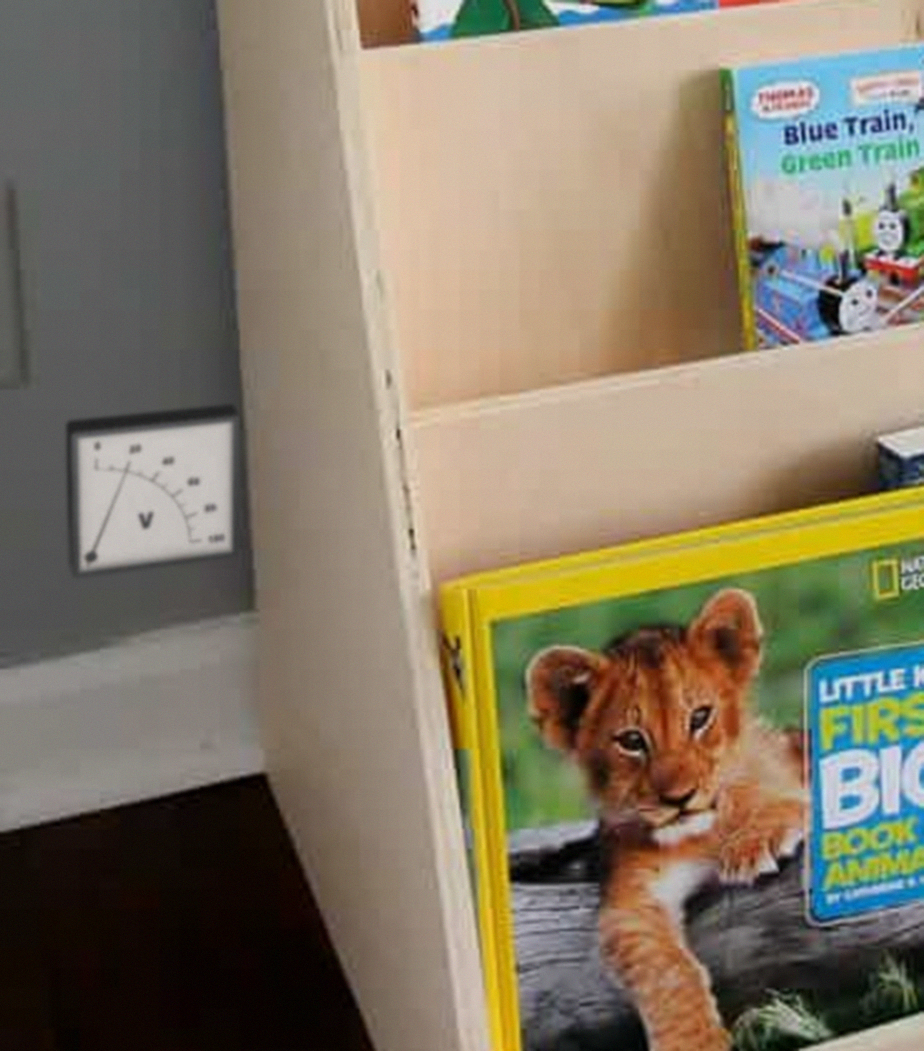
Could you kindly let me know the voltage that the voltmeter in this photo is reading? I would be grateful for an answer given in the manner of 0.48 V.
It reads 20 V
